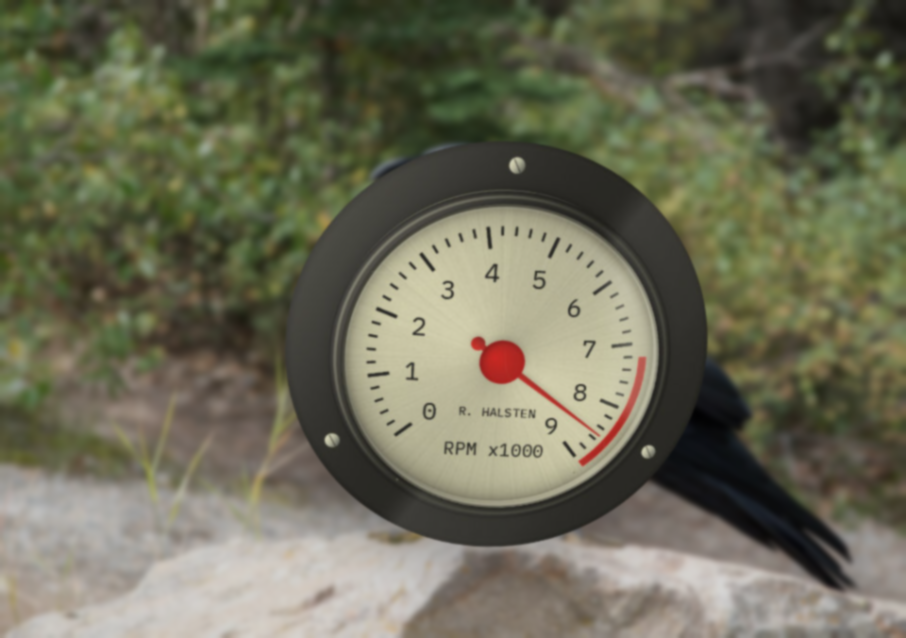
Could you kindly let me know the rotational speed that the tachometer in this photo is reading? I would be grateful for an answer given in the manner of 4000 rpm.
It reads 8500 rpm
